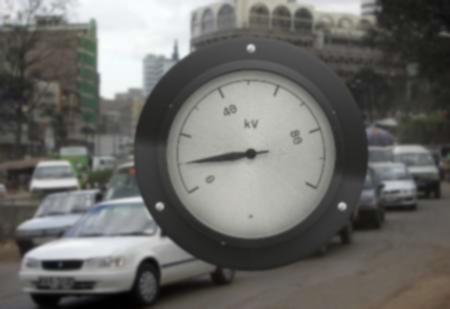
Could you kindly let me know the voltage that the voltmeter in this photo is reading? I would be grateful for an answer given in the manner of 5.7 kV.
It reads 10 kV
